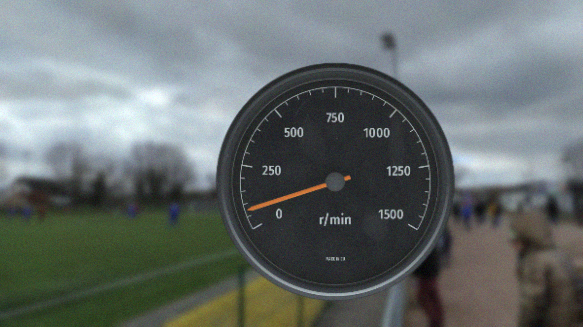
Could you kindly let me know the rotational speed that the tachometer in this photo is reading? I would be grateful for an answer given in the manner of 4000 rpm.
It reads 75 rpm
